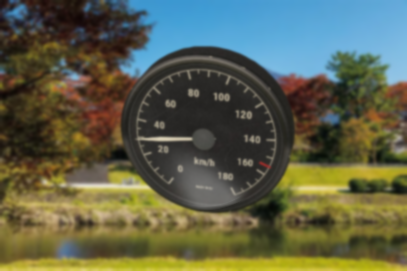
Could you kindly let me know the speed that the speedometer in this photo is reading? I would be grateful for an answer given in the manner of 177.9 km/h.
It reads 30 km/h
